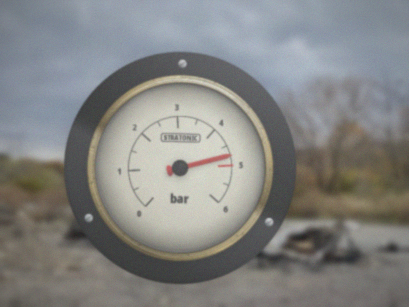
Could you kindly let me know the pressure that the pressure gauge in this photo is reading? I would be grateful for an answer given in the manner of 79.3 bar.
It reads 4.75 bar
